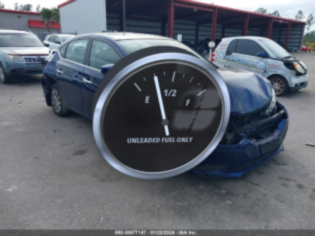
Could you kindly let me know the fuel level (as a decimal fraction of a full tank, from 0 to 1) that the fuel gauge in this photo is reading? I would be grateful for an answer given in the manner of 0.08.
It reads 0.25
